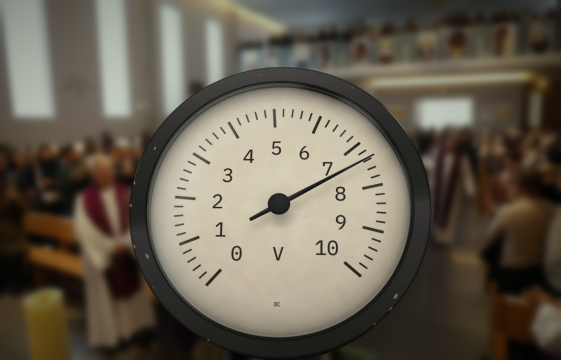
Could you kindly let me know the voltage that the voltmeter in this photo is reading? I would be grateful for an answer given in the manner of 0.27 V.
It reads 7.4 V
